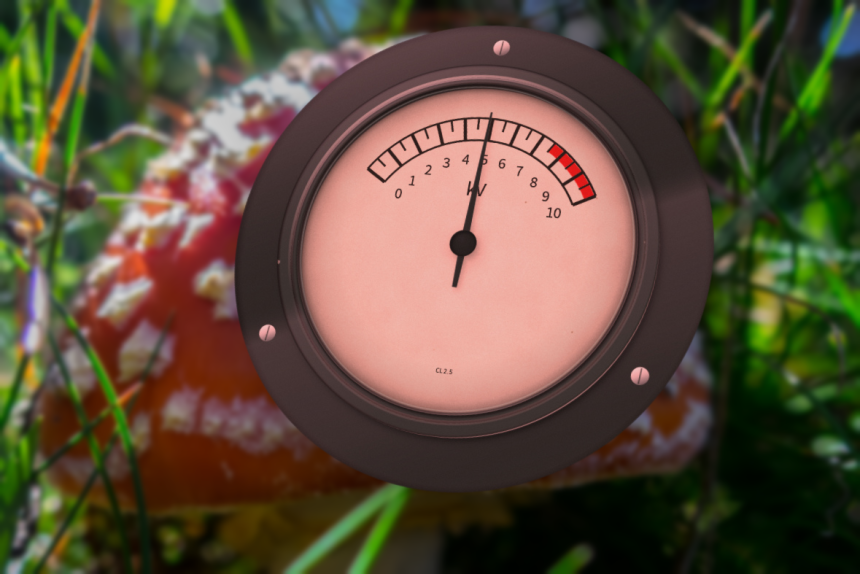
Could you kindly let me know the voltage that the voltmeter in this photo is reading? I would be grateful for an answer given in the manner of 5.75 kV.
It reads 5 kV
